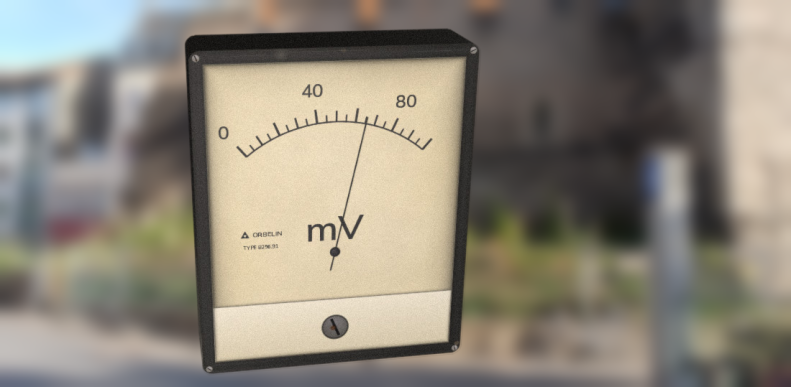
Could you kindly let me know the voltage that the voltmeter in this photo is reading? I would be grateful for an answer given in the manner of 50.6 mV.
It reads 65 mV
